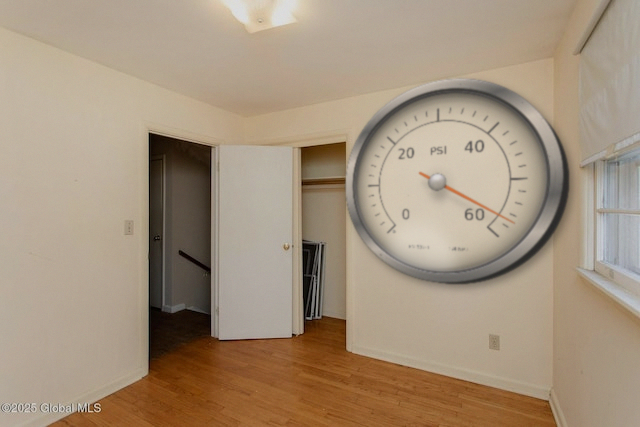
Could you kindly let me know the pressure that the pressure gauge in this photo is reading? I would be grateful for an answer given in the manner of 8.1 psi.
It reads 57 psi
